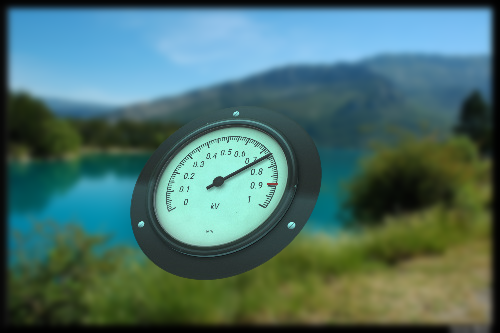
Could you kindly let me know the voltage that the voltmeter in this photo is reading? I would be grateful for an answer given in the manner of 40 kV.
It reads 0.75 kV
